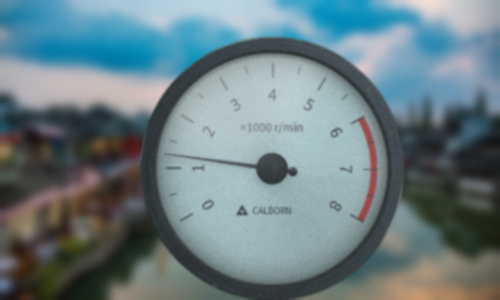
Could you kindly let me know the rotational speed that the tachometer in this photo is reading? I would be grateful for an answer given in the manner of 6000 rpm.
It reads 1250 rpm
